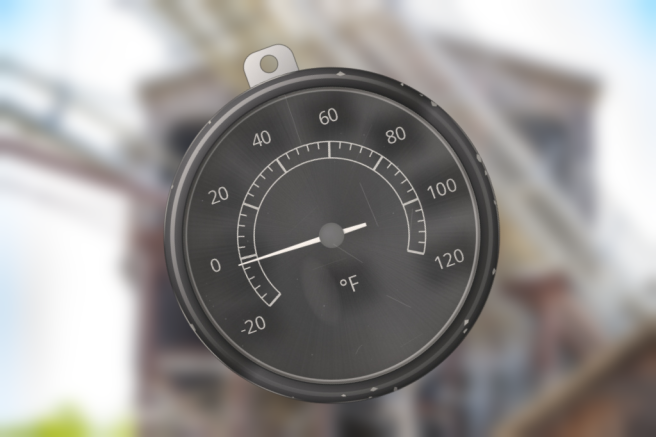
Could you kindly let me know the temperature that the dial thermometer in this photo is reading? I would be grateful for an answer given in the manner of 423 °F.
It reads -2 °F
